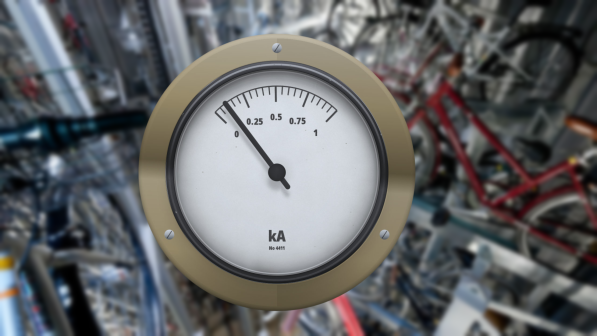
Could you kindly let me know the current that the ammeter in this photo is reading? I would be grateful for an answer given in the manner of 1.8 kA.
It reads 0.1 kA
